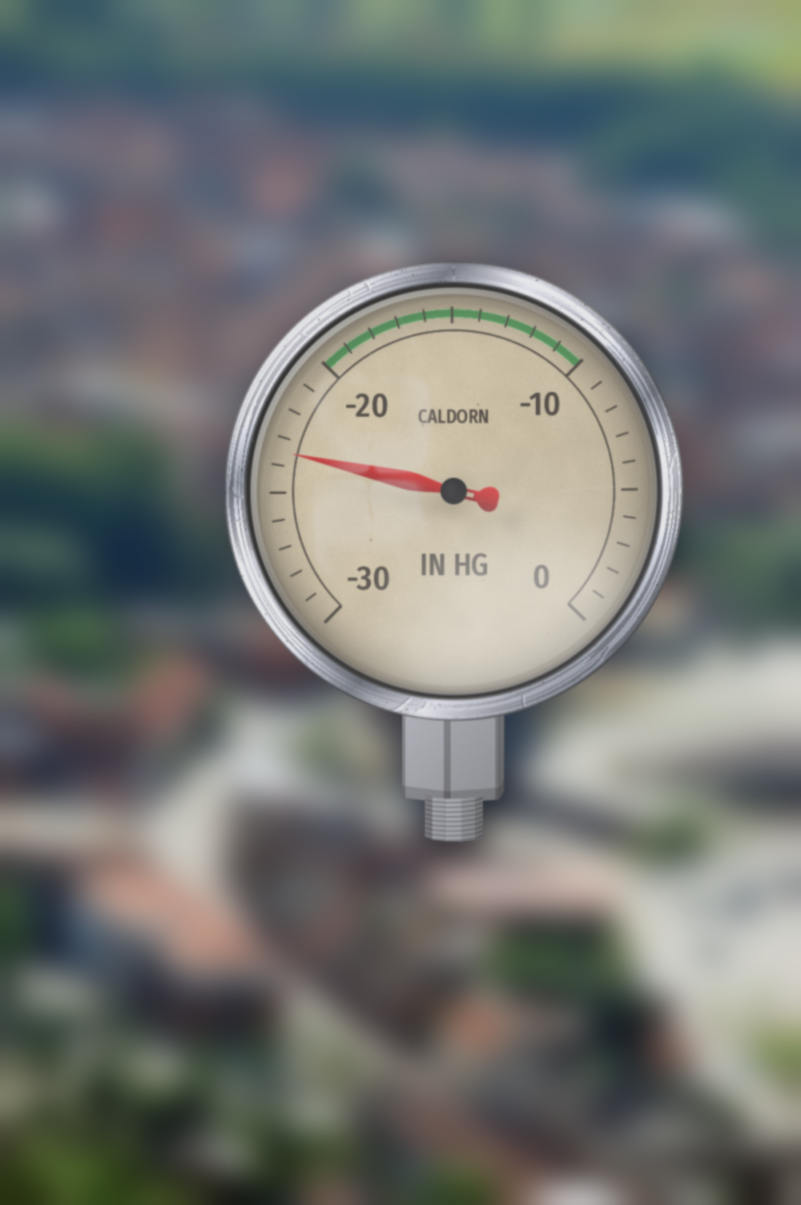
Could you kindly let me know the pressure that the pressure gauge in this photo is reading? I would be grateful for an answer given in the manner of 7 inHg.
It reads -23.5 inHg
